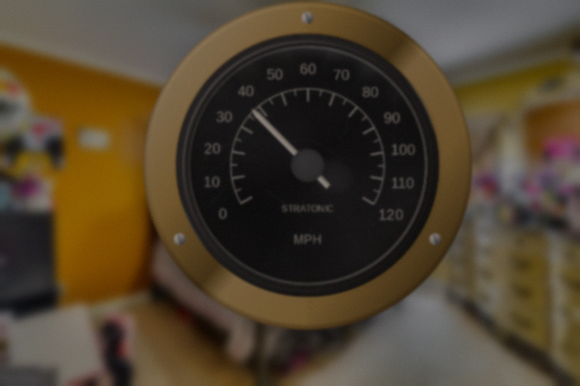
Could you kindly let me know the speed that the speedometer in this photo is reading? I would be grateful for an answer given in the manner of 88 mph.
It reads 37.5 mph
